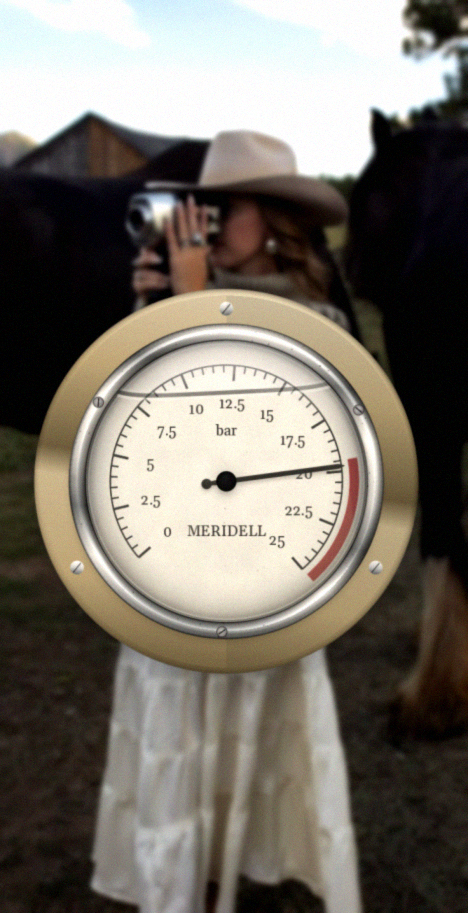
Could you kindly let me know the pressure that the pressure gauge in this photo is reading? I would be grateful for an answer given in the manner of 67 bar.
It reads 19.75 bar
